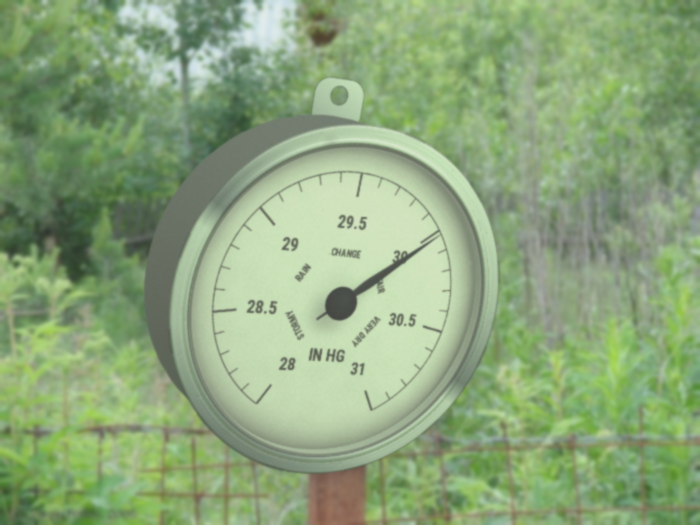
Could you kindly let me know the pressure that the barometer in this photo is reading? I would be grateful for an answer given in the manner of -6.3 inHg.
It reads 30 inHg
